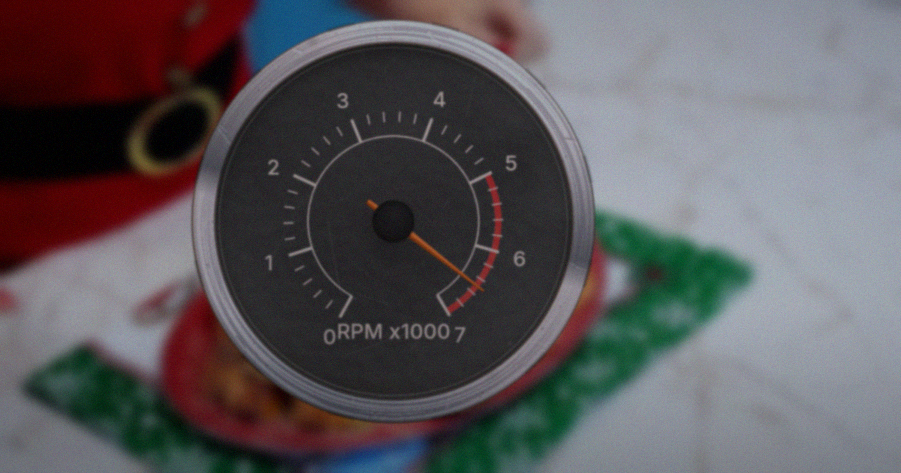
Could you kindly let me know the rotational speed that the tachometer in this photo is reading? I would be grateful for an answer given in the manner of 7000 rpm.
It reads 6500 rpm
